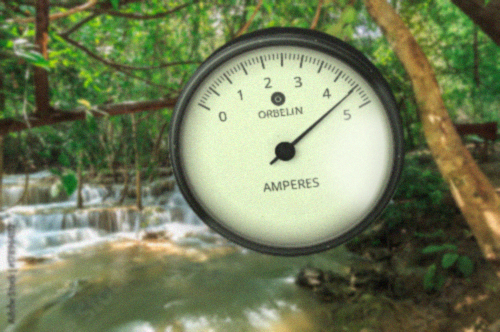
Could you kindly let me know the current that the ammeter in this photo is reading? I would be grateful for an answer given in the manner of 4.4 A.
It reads 4.5 A
